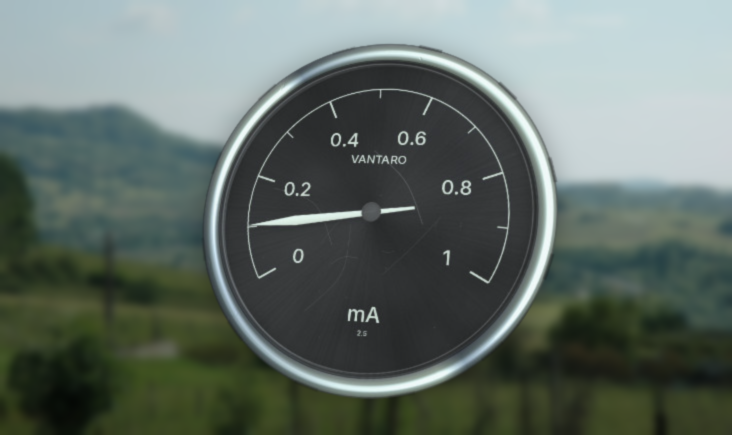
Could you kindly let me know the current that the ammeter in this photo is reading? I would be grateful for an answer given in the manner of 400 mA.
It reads 0.1 mA
